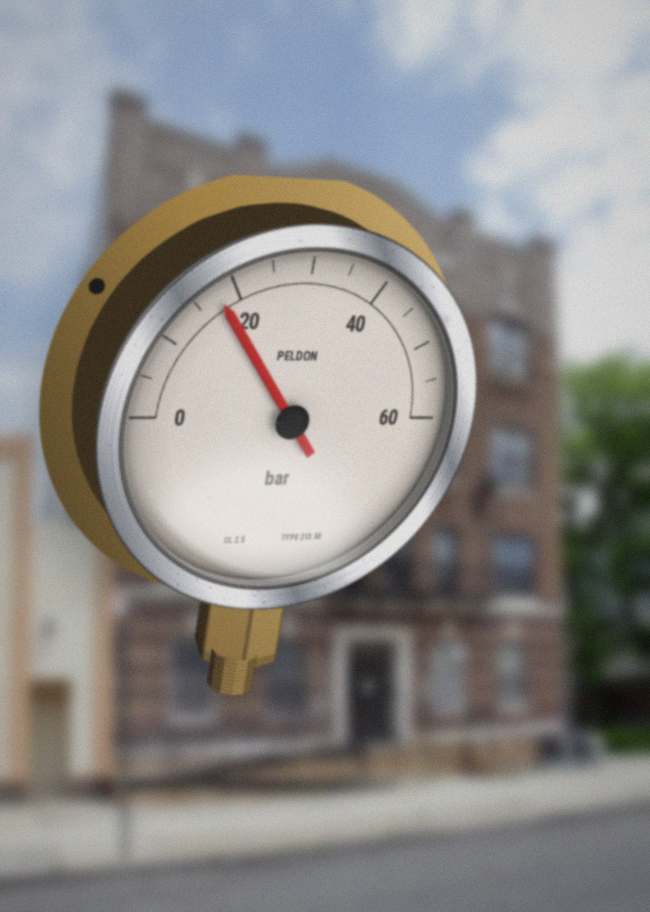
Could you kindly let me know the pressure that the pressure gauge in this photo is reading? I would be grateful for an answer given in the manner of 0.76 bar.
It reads 17.5 bar
